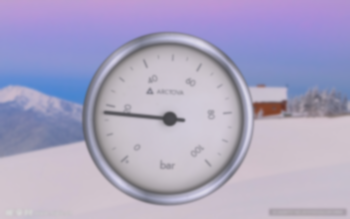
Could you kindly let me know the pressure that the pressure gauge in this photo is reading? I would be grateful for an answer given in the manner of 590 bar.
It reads 17.5 bar
